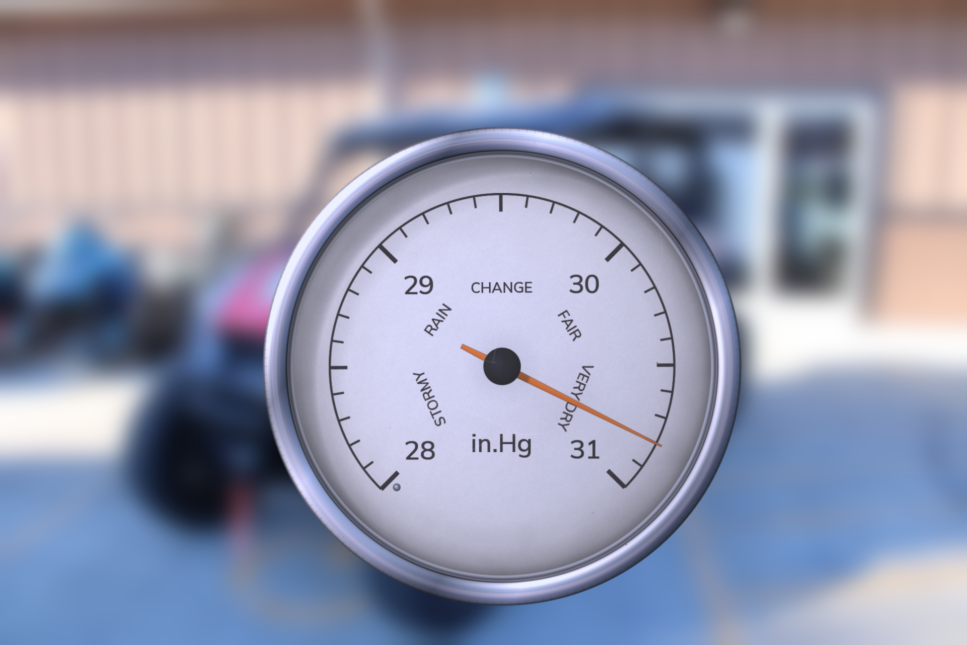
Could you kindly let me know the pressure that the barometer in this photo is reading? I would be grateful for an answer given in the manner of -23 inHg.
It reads 30.8 inHg
